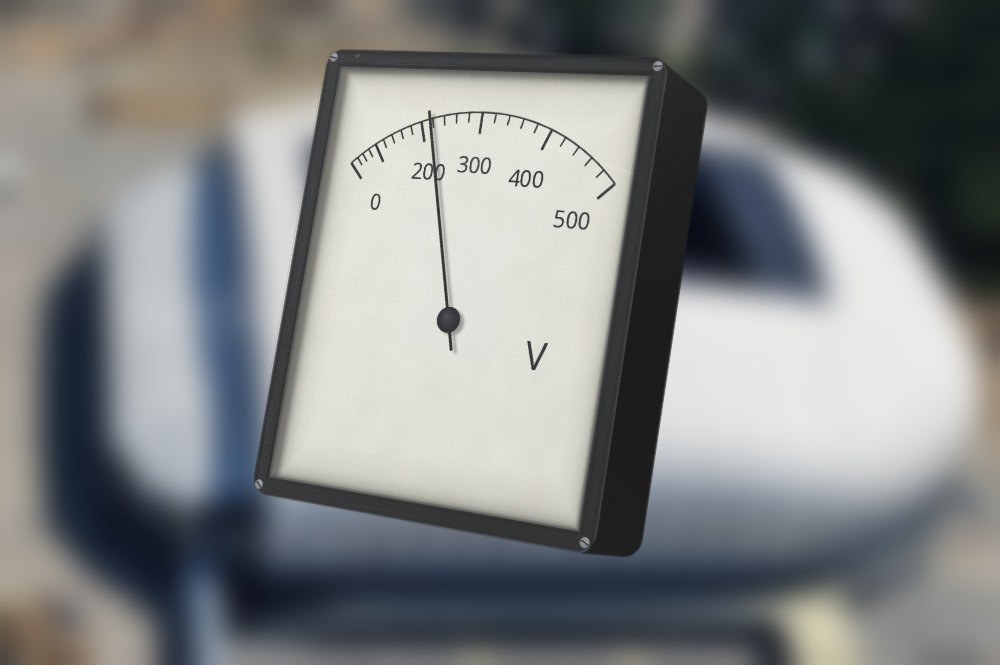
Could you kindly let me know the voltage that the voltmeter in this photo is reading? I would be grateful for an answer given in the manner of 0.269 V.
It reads 220 V
